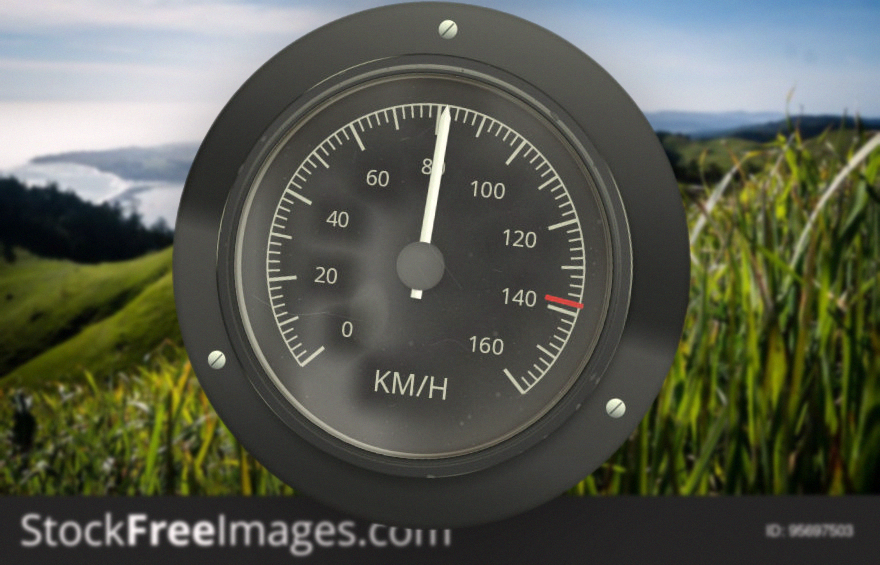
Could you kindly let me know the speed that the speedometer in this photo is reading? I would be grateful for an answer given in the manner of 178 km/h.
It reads 82 km/h
